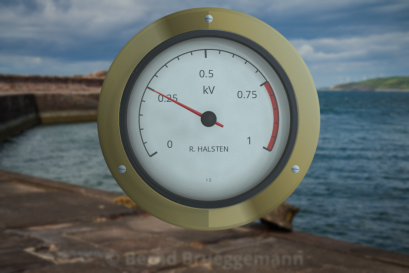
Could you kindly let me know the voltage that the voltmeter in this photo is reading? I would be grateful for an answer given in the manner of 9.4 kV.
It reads 0.25 kV
